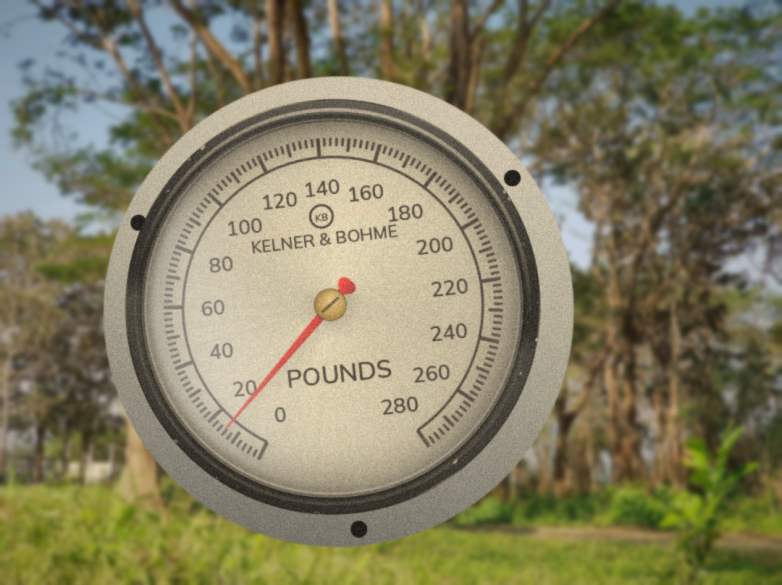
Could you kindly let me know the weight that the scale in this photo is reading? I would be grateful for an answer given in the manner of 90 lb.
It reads 14 lb
